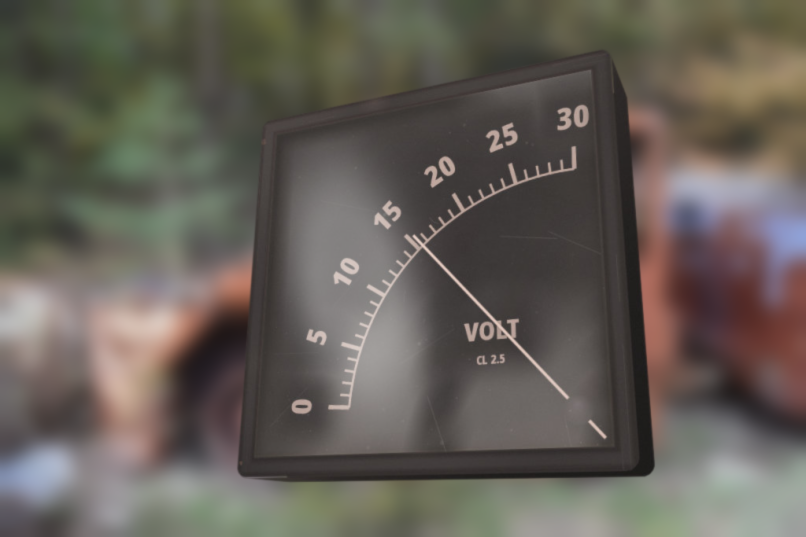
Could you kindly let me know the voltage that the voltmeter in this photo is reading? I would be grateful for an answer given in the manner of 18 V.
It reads 15.5 V
